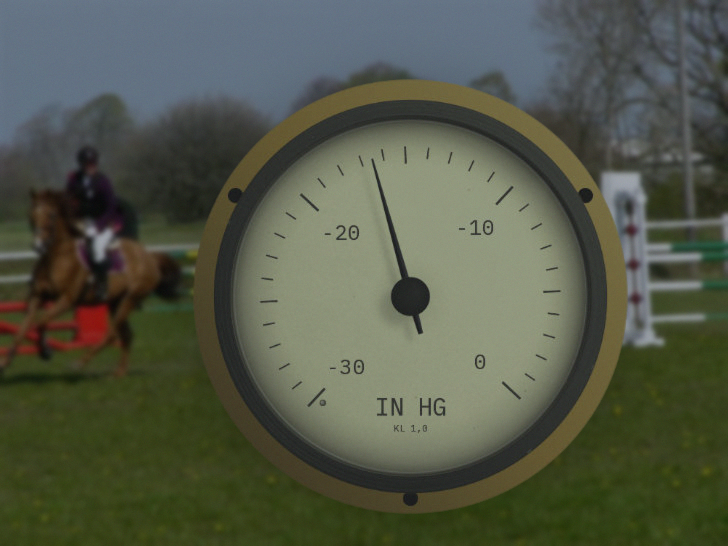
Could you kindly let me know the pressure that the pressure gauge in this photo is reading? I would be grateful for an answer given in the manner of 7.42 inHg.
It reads -16.5 inHg
